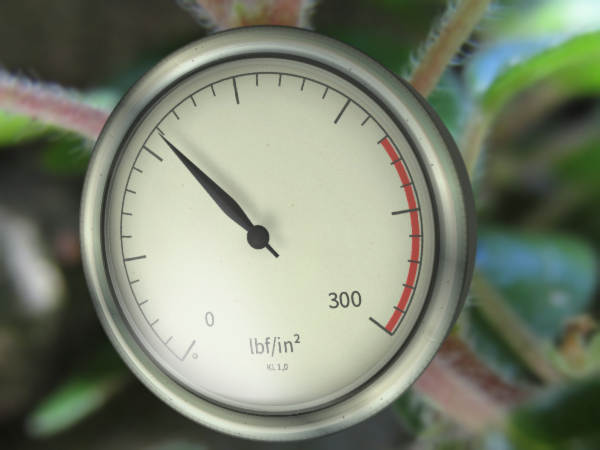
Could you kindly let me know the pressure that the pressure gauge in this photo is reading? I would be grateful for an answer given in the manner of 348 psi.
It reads 110 psi
